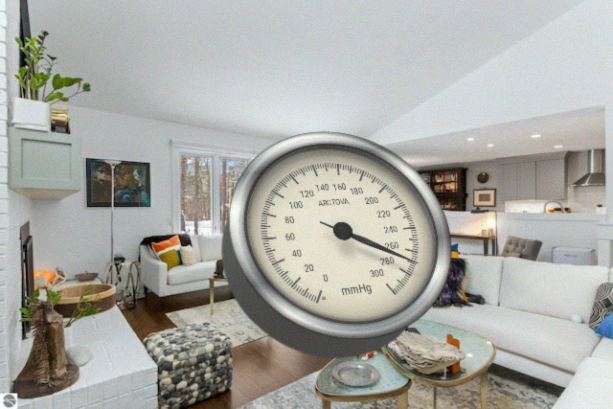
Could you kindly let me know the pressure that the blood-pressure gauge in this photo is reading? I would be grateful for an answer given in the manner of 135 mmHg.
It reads 270 mmHg
